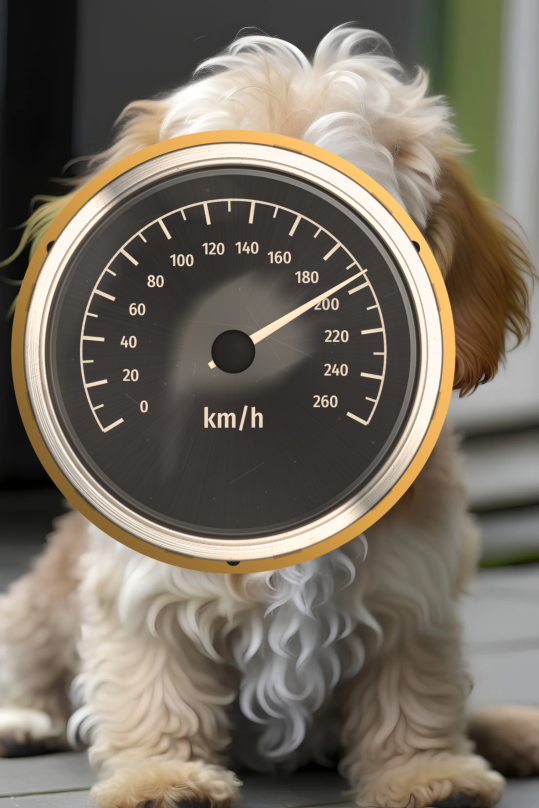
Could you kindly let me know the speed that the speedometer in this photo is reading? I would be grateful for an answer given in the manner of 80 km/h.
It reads 195 km/h
